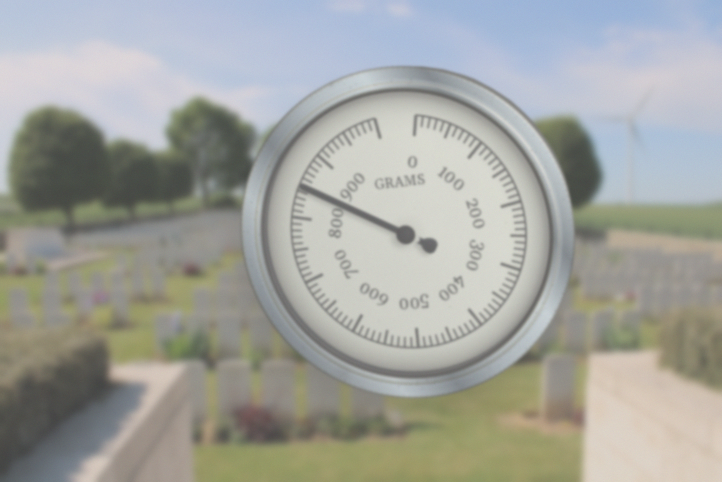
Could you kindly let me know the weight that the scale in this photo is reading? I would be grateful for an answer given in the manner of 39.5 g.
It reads 850 g
